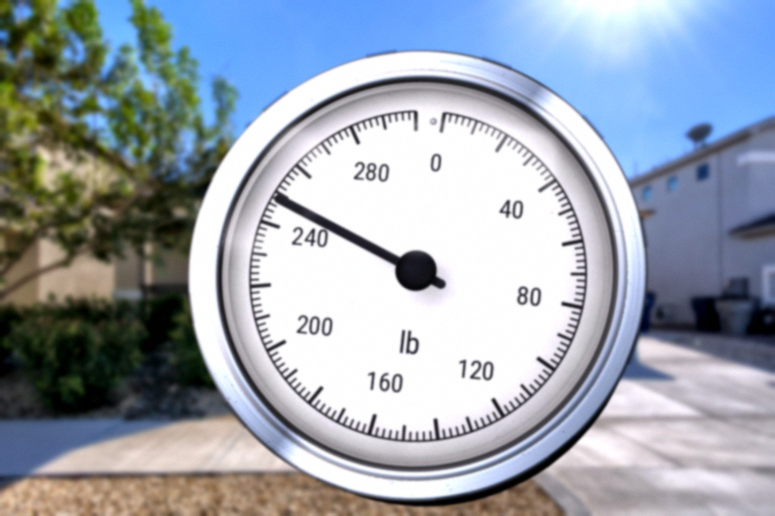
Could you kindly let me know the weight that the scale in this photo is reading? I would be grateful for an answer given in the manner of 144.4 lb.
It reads 248 lb
